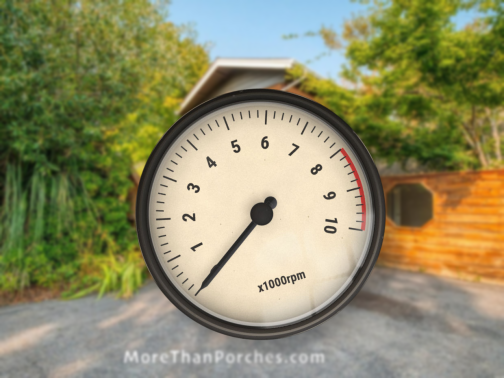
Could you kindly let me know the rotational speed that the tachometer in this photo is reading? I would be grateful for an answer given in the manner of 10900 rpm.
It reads 0 rpm
